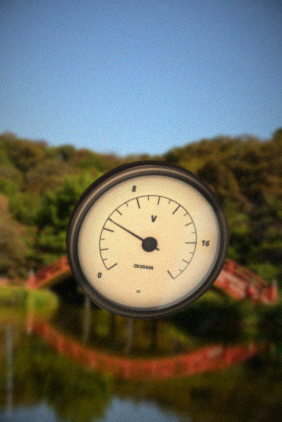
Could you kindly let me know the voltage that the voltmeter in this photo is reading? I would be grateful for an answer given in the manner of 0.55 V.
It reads 5 V
